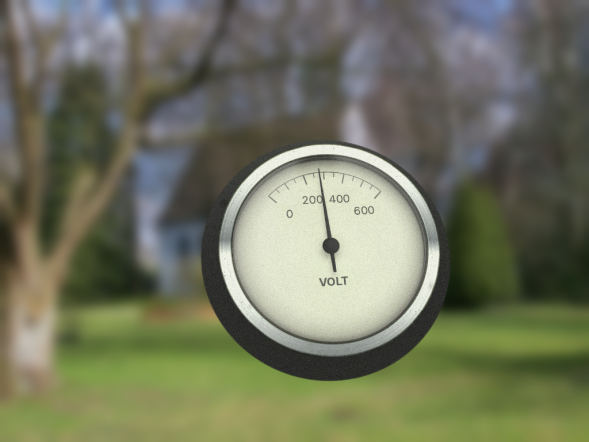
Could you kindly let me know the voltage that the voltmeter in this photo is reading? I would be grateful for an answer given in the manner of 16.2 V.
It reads 275 V
